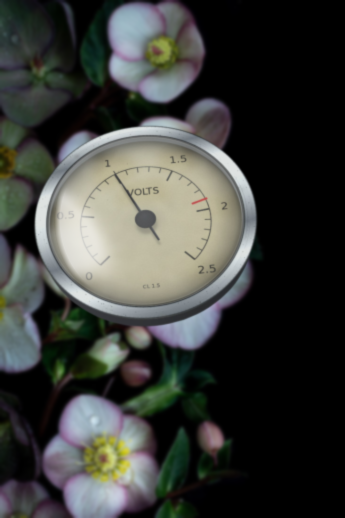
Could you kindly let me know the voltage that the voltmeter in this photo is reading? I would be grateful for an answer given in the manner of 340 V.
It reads 1 V
